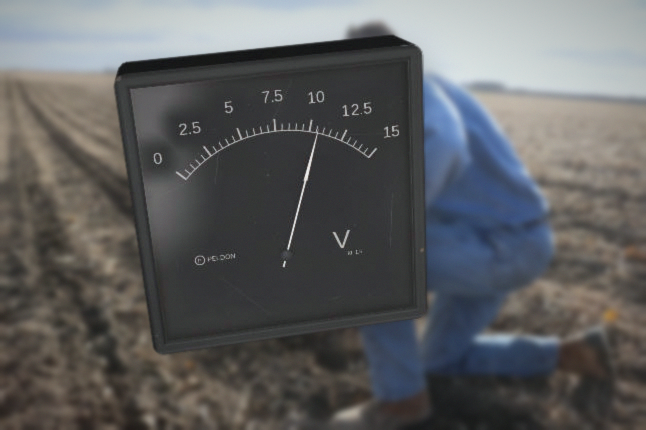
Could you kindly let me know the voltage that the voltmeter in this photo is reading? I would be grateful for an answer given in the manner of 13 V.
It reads 10.5 V
